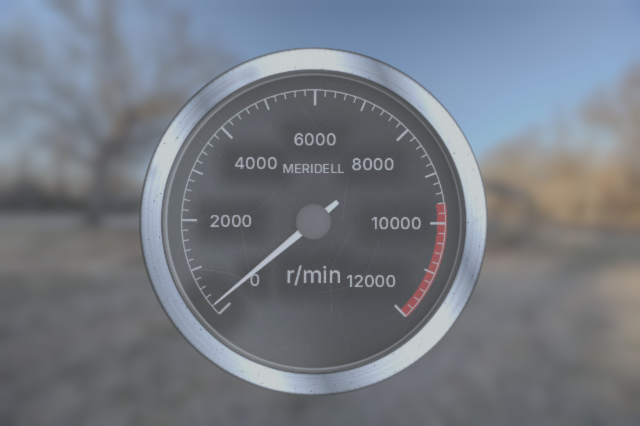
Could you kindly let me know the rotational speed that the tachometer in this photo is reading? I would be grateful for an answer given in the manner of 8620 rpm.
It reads 200 rpm
